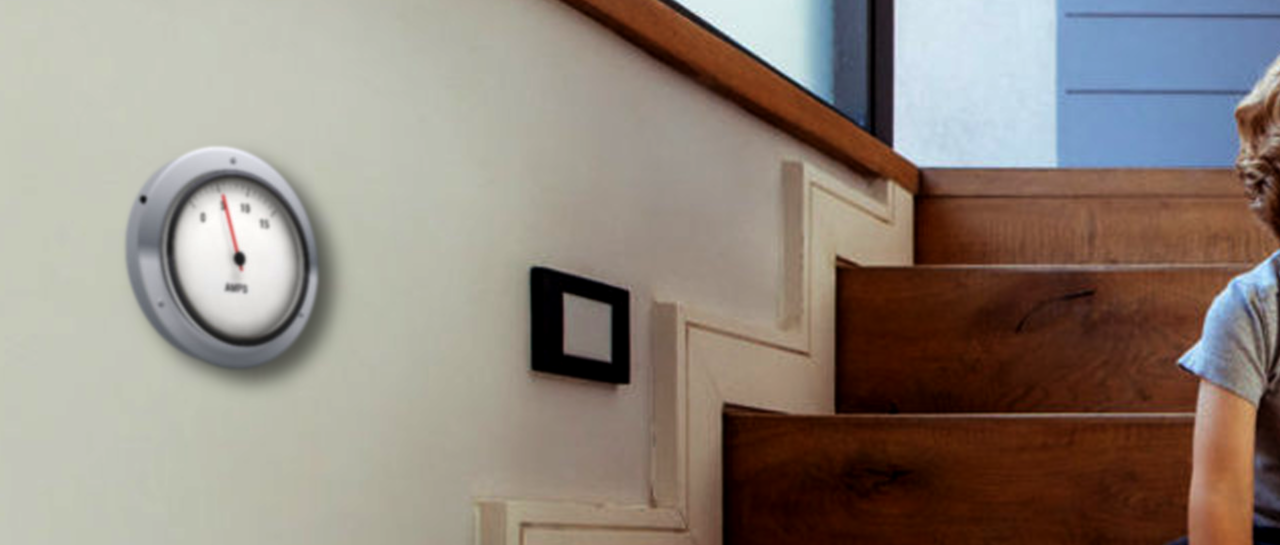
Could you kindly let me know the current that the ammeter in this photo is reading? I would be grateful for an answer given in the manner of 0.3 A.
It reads 5 A
